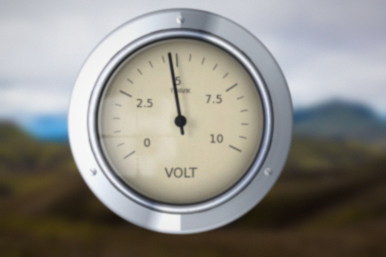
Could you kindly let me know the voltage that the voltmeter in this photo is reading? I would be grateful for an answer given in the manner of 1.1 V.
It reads 4.75 V
